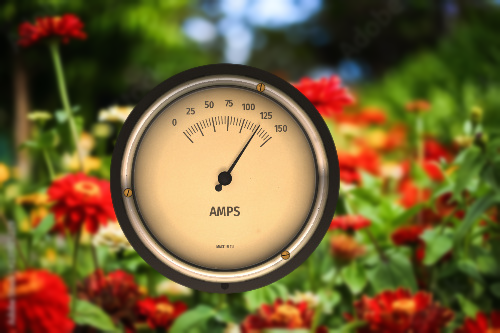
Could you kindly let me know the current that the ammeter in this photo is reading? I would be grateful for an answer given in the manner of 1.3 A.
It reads 125 A
